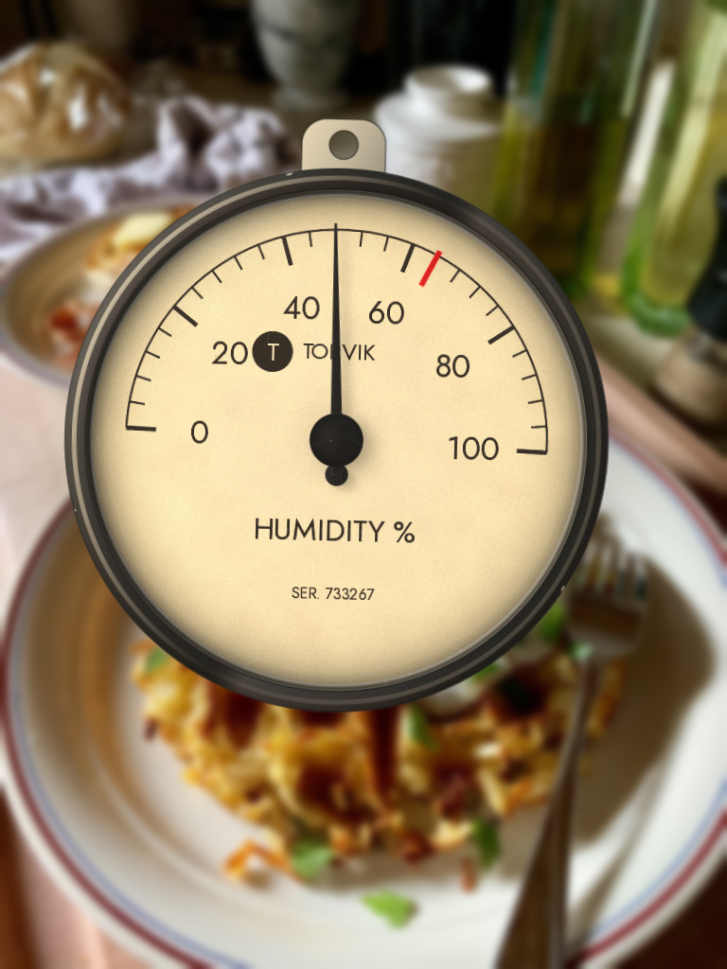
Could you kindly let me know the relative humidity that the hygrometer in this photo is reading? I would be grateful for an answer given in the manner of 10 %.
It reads 48 %
